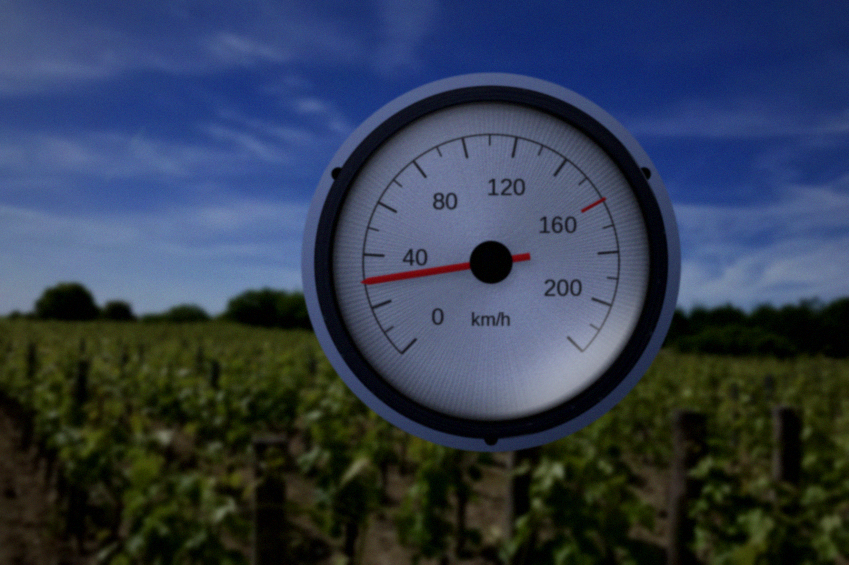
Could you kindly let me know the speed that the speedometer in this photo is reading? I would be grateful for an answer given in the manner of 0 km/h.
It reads 30 km/h
